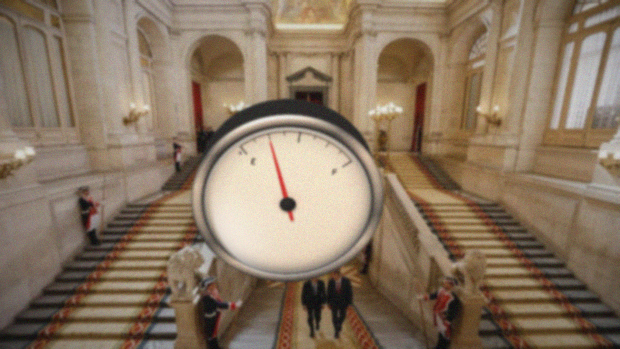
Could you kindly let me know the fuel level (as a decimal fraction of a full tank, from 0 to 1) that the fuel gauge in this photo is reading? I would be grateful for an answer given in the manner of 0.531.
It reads 0.25
